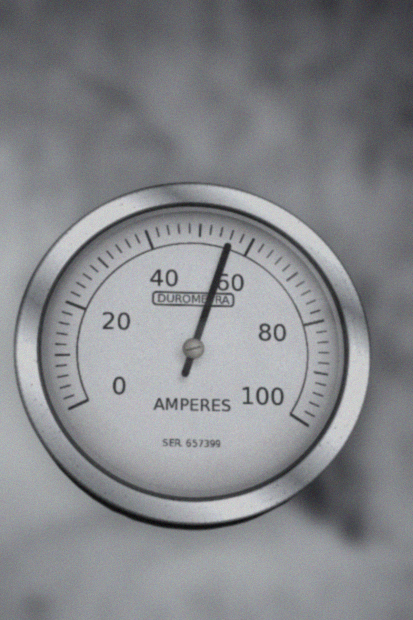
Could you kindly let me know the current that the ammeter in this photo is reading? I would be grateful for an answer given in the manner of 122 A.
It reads 56 A
